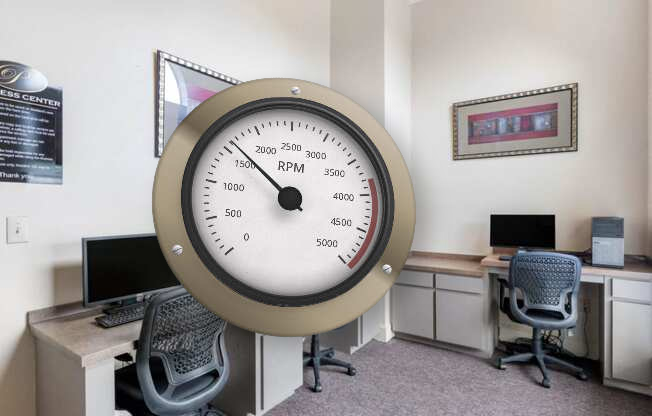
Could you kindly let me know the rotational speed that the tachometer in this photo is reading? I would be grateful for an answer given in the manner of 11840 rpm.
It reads 1600 rpm
